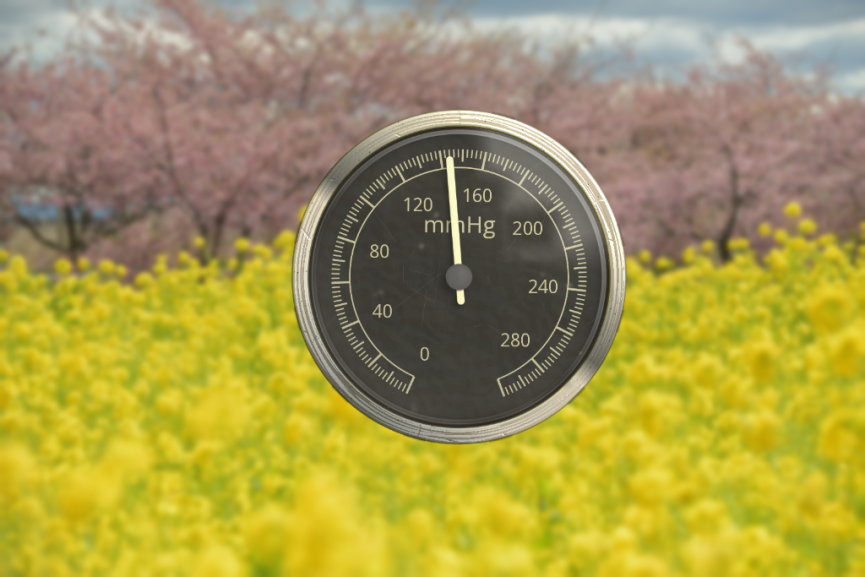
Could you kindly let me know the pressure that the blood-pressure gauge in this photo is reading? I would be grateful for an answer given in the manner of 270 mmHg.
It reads 144 mmHg
